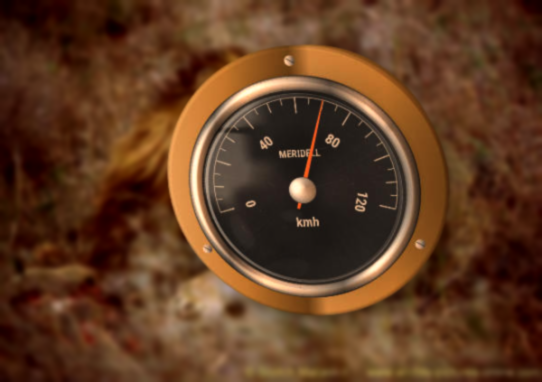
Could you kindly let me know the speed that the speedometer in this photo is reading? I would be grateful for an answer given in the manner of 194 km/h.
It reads 70 km/h
